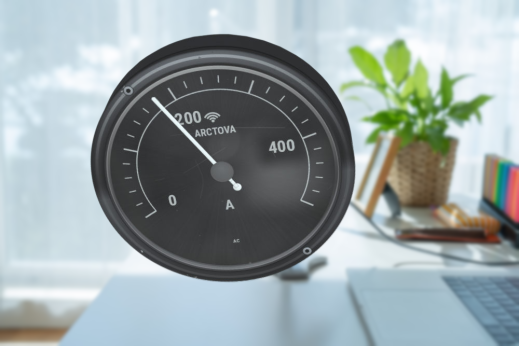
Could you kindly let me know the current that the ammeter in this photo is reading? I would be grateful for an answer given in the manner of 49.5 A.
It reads 180 A
